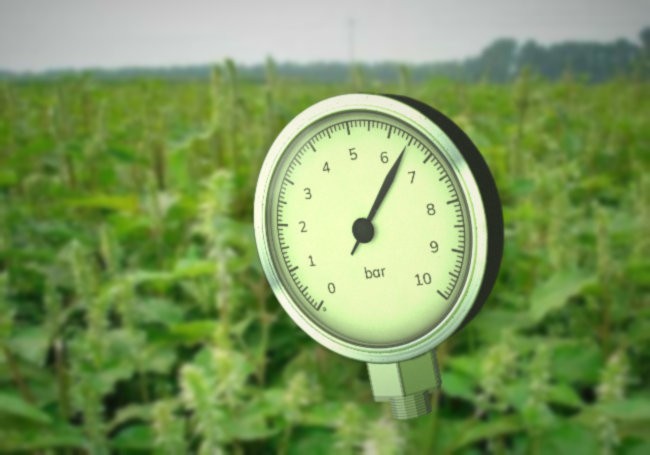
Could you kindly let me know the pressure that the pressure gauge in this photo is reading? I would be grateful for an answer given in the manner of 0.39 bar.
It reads 6.5 bar
